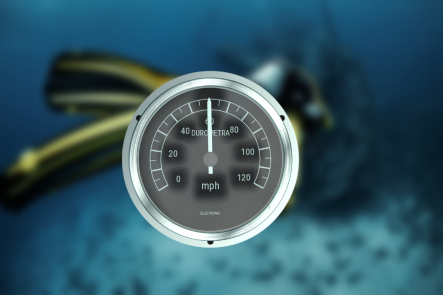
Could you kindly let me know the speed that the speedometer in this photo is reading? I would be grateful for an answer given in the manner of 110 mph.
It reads 60 mph
